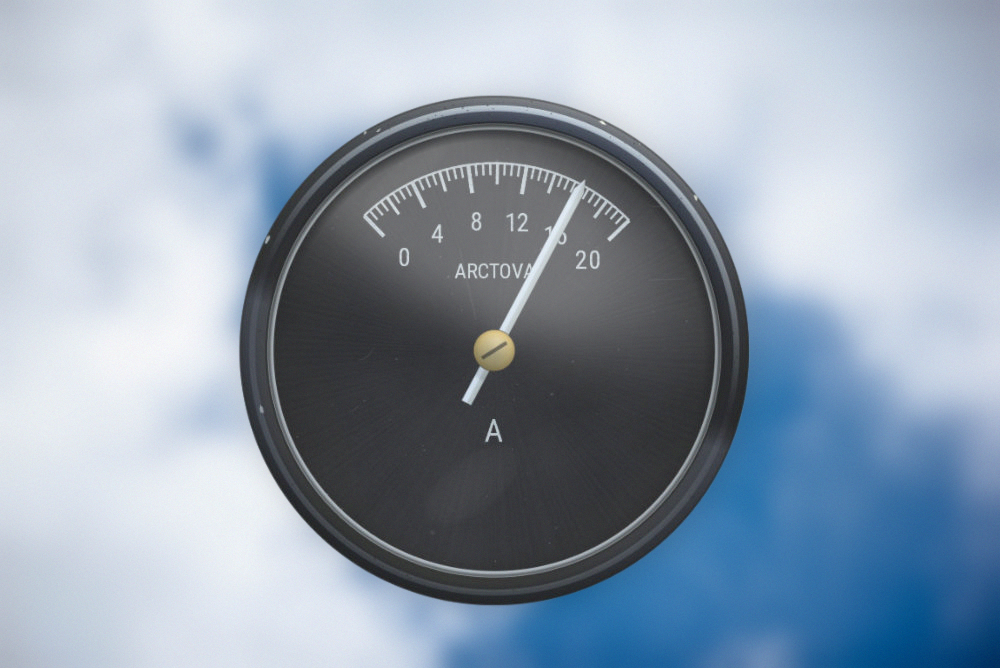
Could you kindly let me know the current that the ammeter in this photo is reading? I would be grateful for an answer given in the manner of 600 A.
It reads 16 A
